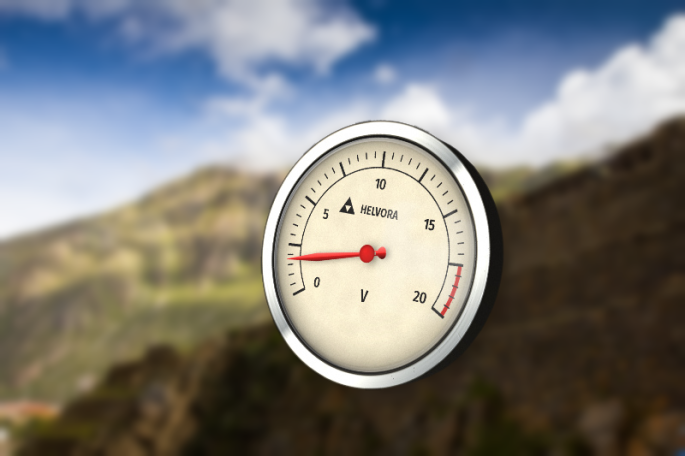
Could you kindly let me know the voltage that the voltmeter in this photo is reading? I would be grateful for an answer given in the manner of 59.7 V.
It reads 1.75 V
